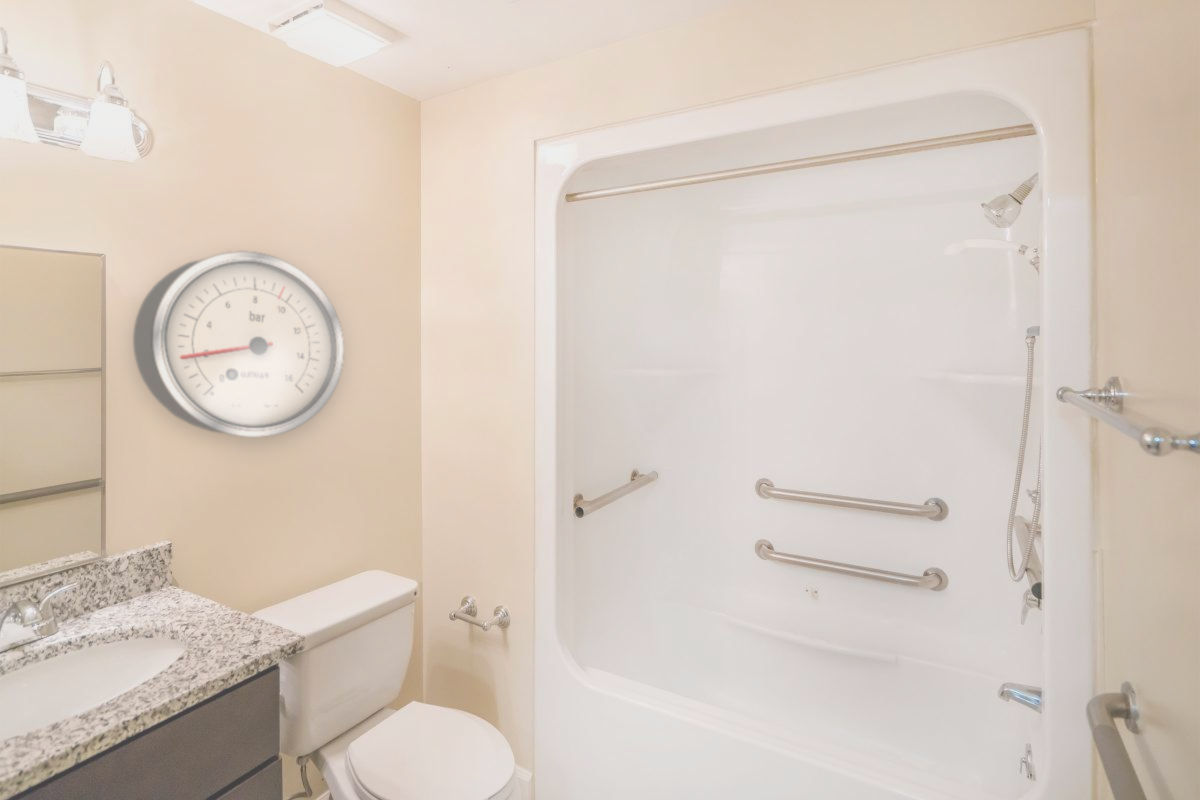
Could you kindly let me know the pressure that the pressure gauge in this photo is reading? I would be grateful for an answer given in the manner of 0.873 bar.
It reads 2 bar
